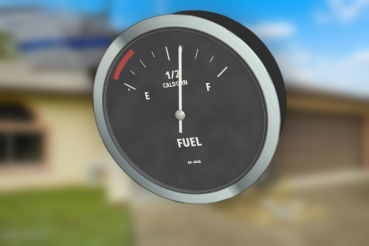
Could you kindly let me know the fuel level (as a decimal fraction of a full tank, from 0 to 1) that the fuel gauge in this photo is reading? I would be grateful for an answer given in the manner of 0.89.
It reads 0.625
